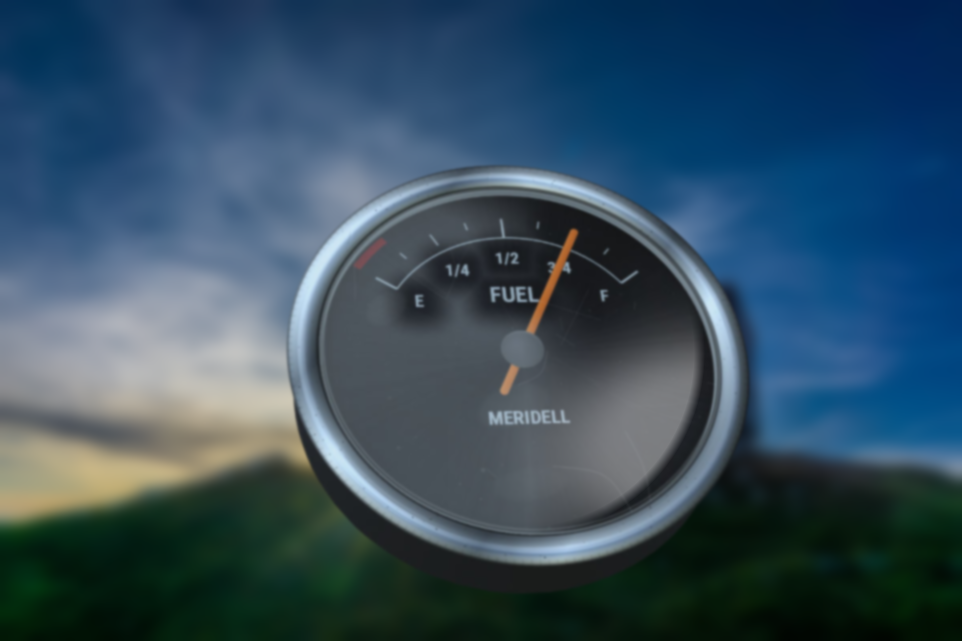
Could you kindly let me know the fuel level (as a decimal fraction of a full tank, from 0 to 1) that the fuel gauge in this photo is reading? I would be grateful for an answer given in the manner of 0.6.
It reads 0.75
